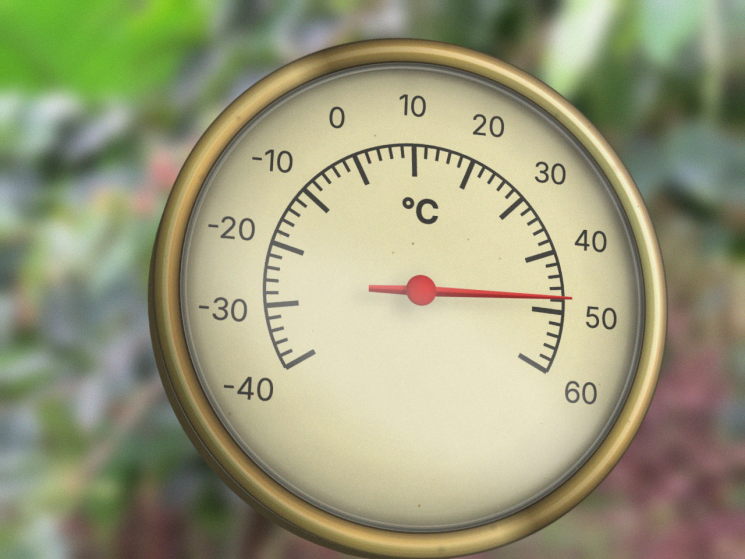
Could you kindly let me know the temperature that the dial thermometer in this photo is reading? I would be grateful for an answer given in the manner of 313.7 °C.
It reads 48 °C
